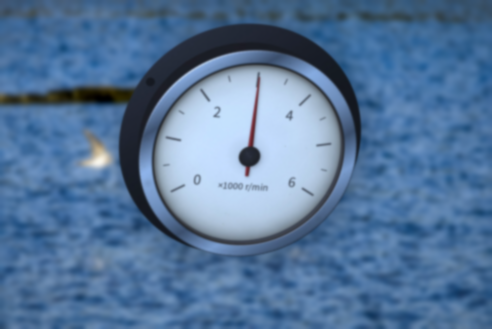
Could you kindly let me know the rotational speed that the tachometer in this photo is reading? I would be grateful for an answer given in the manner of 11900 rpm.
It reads 3000 rpm
